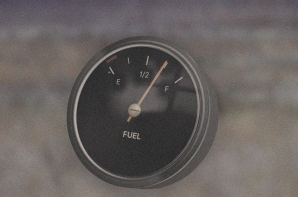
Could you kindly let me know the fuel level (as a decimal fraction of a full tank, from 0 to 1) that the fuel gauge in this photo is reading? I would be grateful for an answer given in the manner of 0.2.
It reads 0.75
